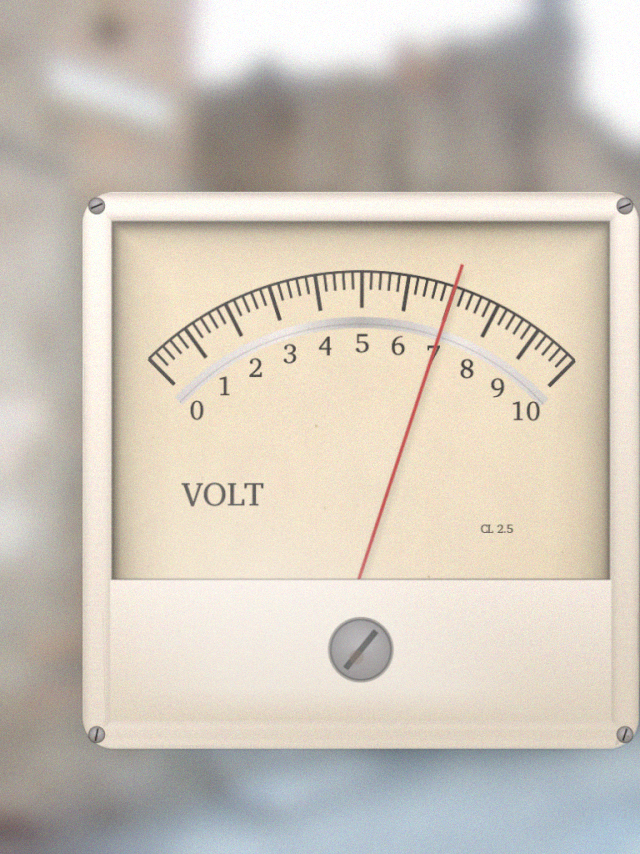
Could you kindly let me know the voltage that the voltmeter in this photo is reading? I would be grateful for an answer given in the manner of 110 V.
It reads 7 V
